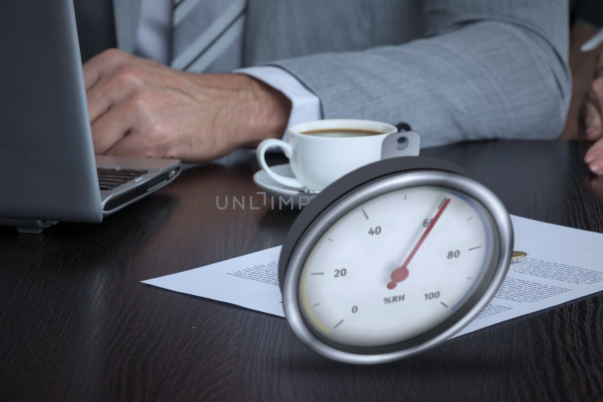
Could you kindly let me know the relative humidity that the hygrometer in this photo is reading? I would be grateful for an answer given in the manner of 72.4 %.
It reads 60 %
